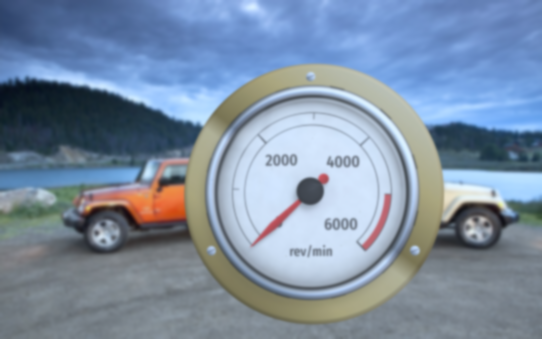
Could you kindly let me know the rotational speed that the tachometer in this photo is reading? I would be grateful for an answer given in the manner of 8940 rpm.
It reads 0 rpm
